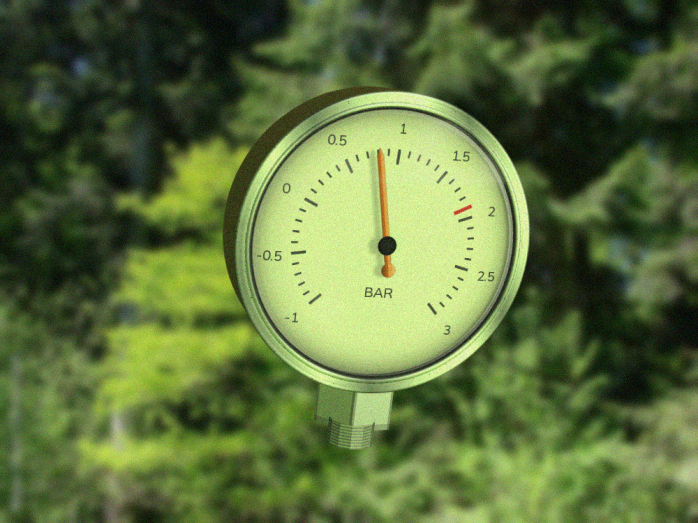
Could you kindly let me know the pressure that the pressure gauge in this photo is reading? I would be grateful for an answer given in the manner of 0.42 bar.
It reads 0.8 bar
